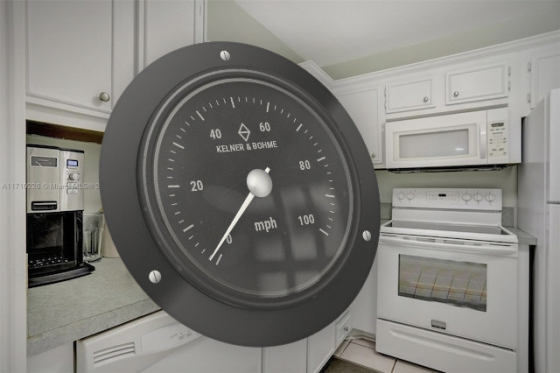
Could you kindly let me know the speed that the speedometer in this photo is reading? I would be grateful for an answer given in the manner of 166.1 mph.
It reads 2 mph
